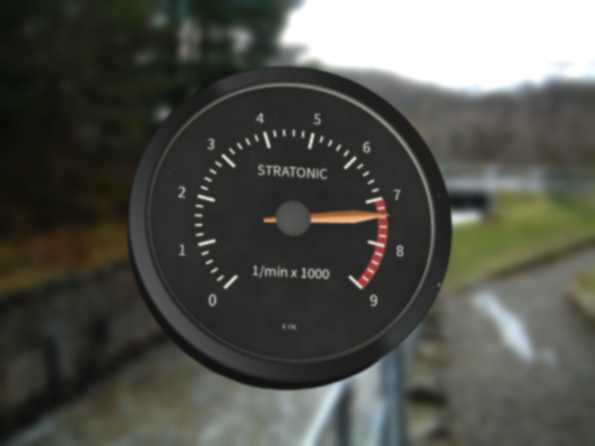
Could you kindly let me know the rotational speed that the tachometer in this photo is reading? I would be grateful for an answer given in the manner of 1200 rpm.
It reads 7400 rpm
